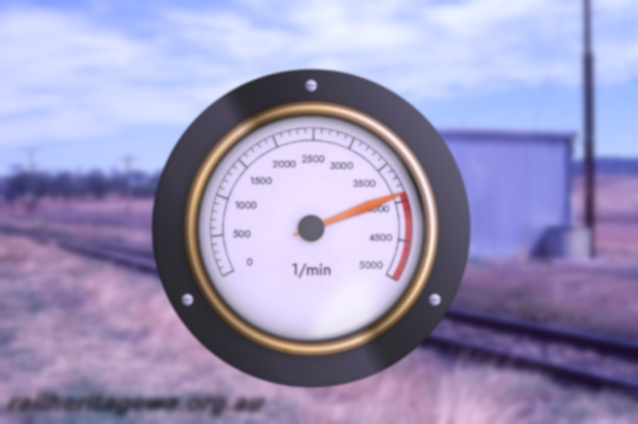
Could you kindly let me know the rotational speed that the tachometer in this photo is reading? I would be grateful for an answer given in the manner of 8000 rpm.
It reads 3900 rpm
